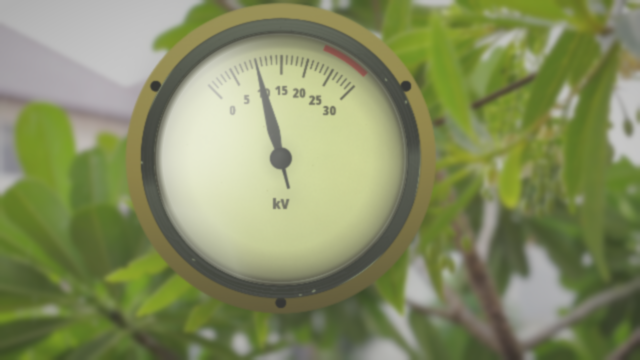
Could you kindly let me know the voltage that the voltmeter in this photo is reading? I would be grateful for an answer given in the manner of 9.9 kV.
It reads 10 kV
